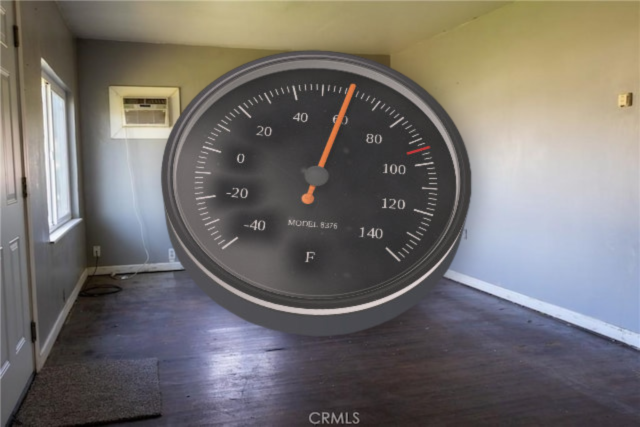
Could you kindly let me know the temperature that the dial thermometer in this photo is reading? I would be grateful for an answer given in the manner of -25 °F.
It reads 60 °F
